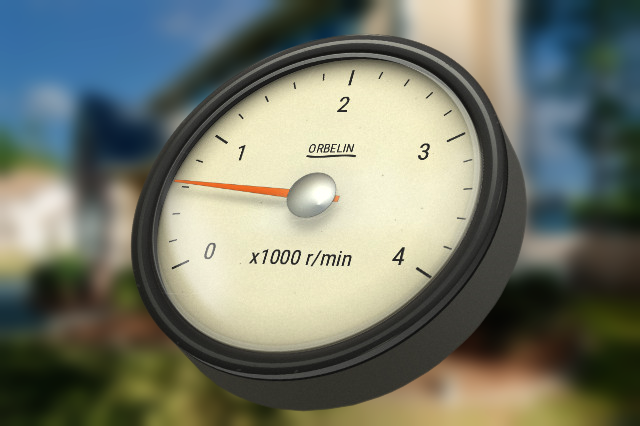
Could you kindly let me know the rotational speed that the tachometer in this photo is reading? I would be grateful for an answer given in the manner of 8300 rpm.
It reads 600 rpm
